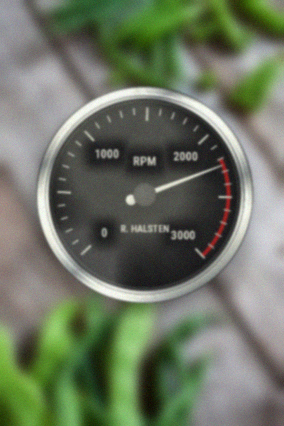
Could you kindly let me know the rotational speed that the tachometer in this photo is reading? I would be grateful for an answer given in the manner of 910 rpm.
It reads 2250 rpm
